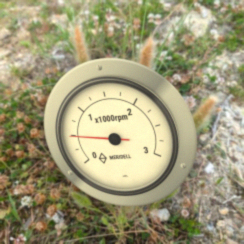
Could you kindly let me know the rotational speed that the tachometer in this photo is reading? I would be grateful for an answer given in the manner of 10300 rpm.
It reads 500 rpm
